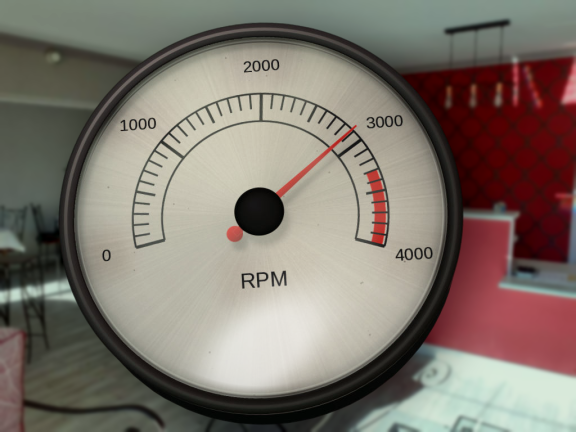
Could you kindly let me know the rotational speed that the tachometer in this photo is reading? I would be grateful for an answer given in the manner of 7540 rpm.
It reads 2900 rpm
